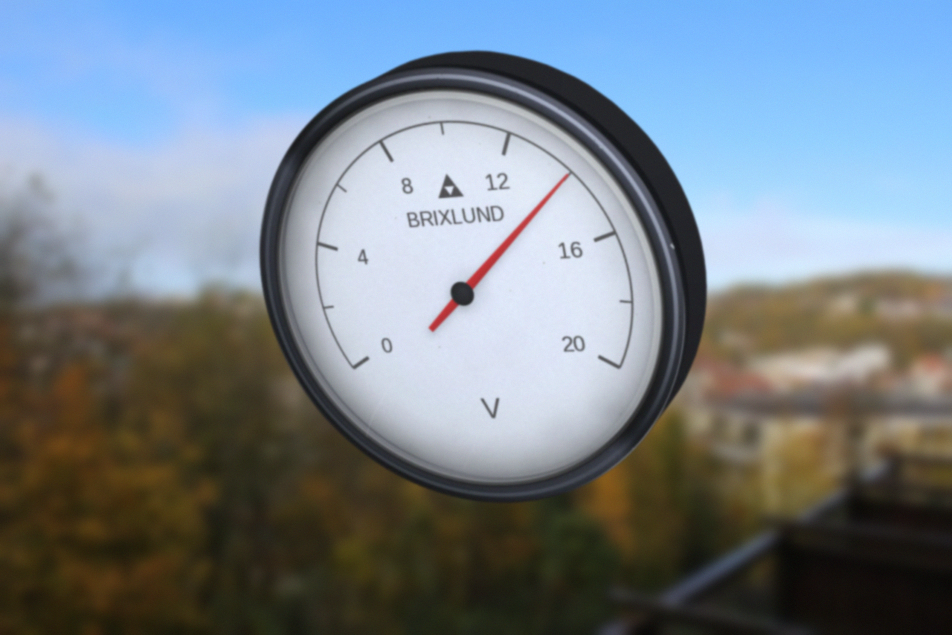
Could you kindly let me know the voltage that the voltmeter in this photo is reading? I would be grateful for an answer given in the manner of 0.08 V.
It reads 14 V
